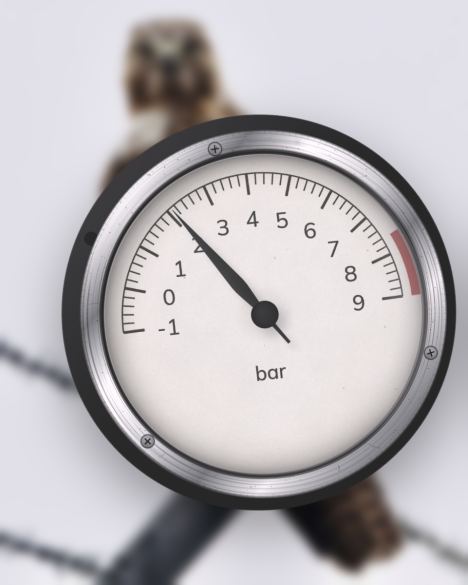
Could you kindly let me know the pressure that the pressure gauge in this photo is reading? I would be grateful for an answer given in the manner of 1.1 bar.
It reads 2.1 bar
